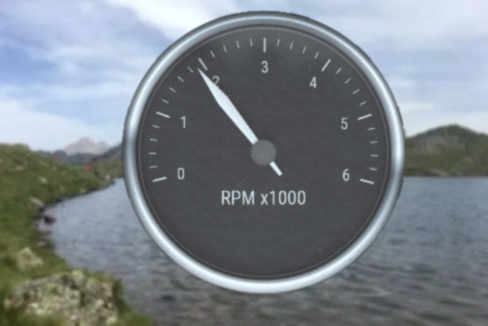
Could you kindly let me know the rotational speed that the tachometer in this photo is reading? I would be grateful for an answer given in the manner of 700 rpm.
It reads 1900 rpm
